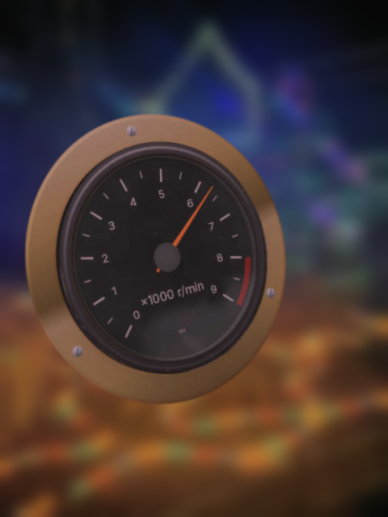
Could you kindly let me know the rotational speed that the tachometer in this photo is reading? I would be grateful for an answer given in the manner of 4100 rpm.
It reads 6250 rpm
